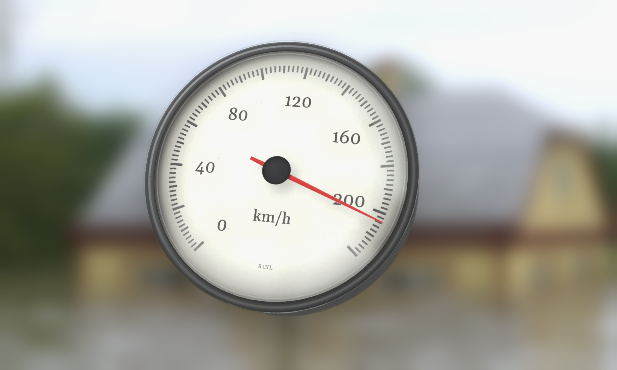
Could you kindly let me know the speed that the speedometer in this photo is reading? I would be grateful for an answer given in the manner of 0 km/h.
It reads 204 km/h
